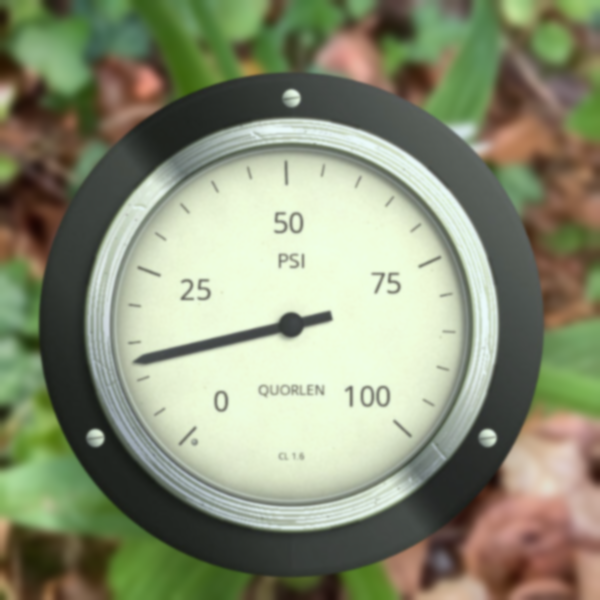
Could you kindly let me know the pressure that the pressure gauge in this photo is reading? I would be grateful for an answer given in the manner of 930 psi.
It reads 12.5 psi
